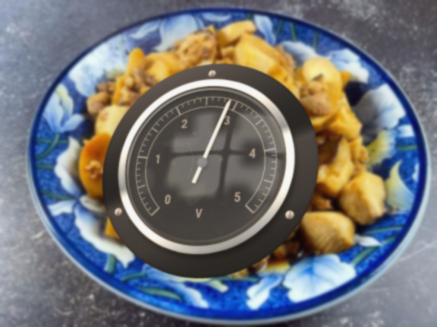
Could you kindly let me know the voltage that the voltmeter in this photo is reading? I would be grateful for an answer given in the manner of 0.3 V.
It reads 2.9 V
